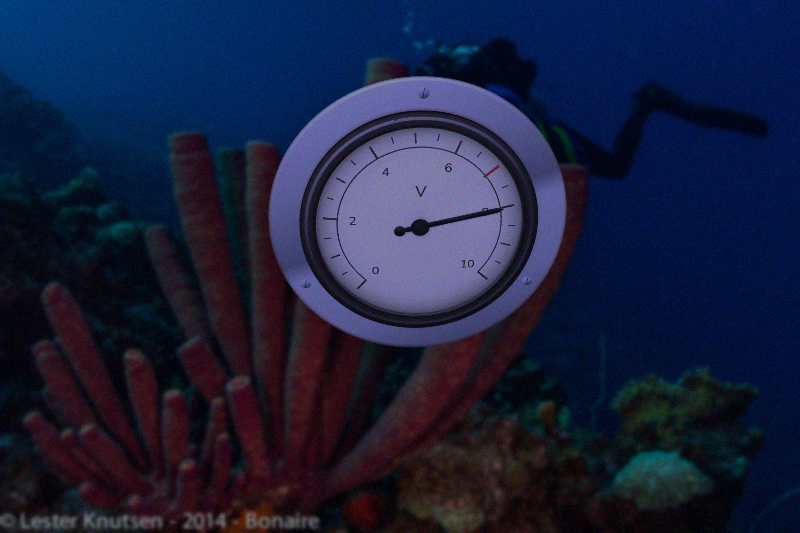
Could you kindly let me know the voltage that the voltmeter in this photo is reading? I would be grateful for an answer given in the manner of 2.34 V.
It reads 8 V
